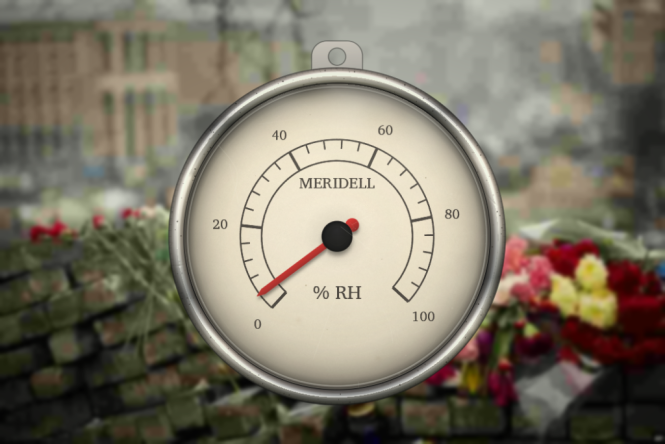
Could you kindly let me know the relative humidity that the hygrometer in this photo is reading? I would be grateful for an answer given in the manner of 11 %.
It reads 4 %
